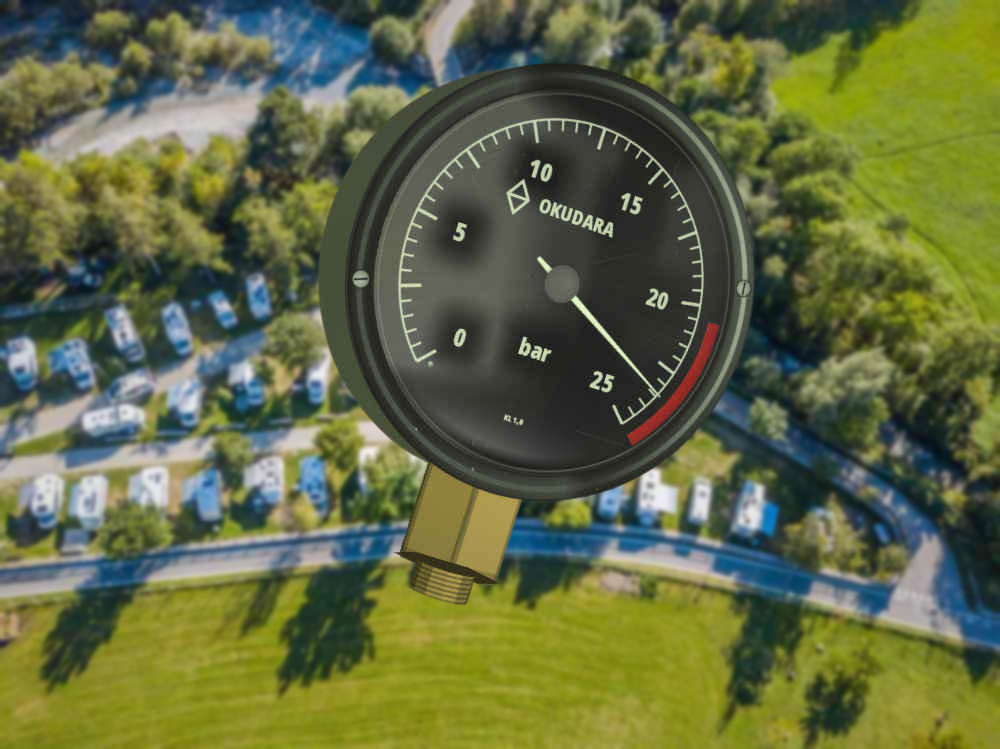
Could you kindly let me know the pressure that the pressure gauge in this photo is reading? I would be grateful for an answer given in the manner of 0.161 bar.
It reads 23.5 bar
